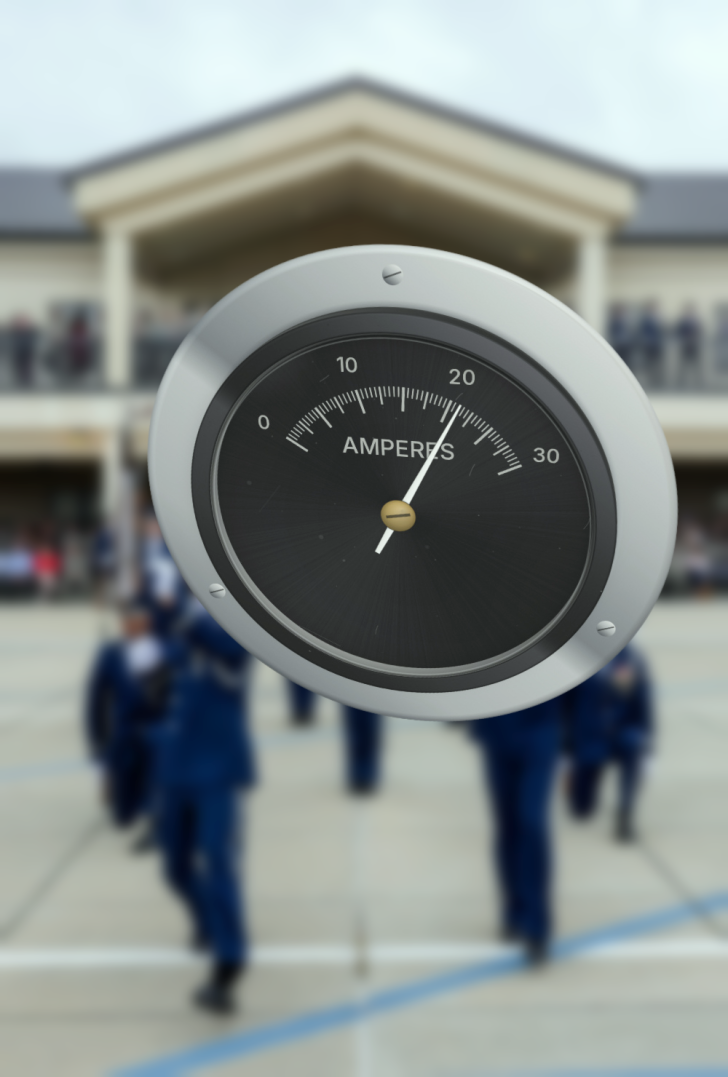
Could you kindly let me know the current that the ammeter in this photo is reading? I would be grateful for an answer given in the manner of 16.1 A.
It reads 21 A
